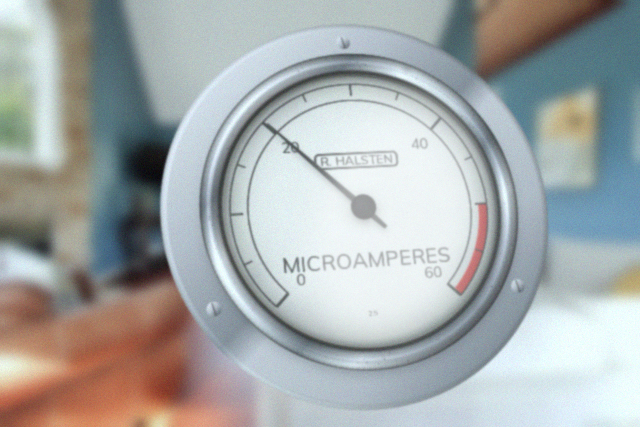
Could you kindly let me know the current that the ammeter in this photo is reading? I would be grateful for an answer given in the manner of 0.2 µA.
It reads 20 µA
